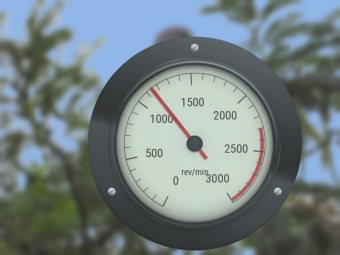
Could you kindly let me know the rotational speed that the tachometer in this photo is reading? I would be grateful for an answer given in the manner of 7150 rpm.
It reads 1150 rpm
